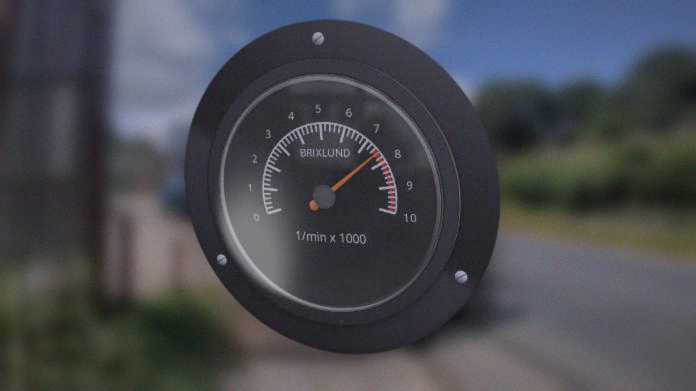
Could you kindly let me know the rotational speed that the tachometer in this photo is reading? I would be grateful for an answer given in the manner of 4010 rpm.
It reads 7600 rpm
